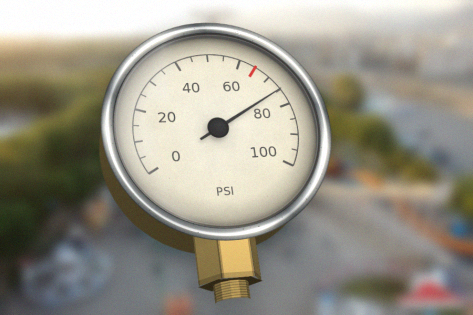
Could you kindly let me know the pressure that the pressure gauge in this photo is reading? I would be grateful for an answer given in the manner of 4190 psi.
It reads 75 psi
